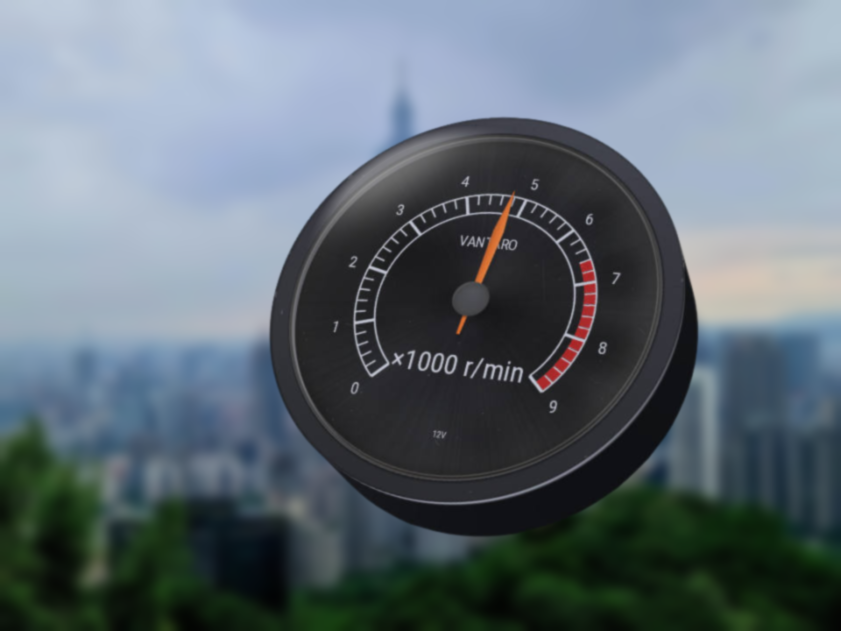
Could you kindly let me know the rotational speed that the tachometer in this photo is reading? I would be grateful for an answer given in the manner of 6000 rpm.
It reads 4800 rpm
